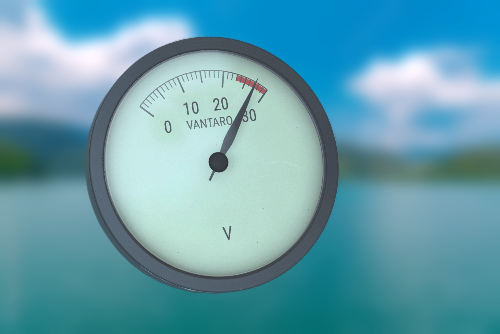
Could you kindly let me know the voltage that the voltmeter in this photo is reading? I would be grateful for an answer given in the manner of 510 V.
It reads 27 V
